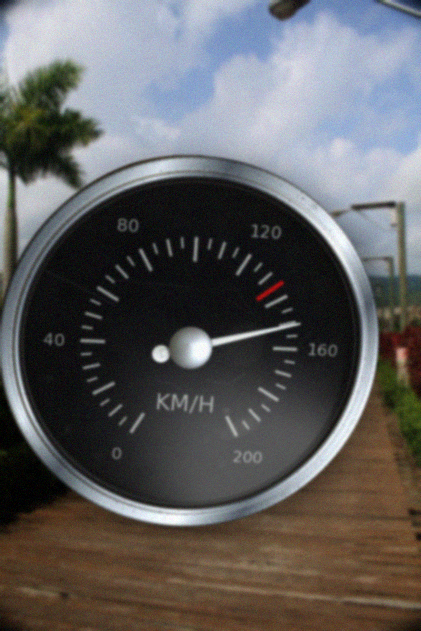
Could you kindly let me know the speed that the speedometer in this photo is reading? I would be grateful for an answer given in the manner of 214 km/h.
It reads 150 km/h
